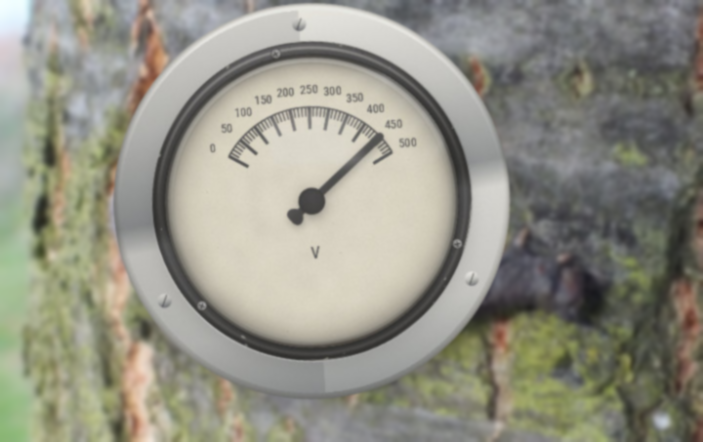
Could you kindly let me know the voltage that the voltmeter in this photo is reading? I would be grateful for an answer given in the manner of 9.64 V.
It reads 450 V
